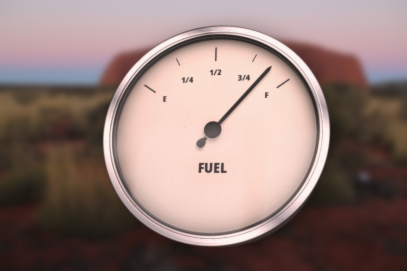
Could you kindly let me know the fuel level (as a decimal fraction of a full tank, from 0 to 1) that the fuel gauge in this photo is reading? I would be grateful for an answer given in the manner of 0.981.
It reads 0.875
